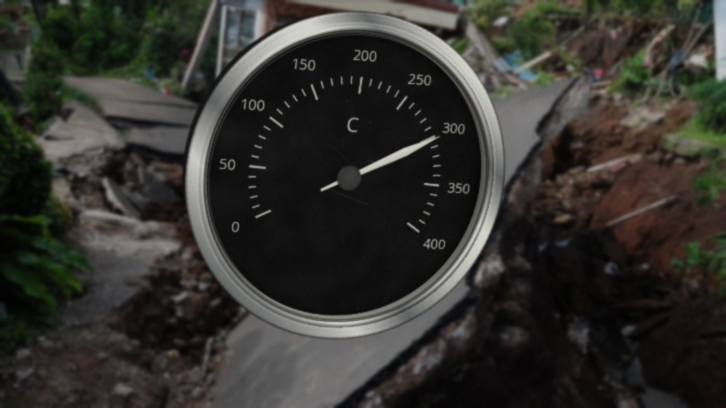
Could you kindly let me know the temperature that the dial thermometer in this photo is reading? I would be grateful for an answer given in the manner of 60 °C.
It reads 300 °C
